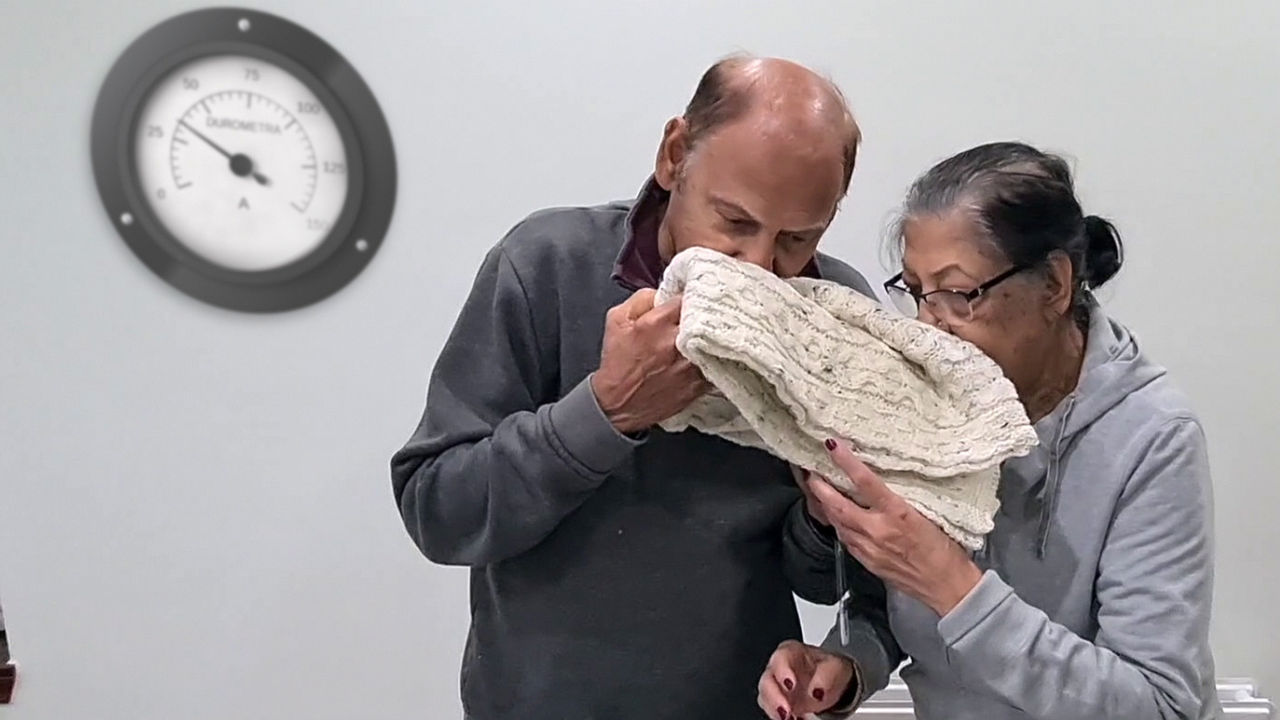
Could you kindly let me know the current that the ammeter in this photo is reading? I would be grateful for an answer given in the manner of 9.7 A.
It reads 35 A
